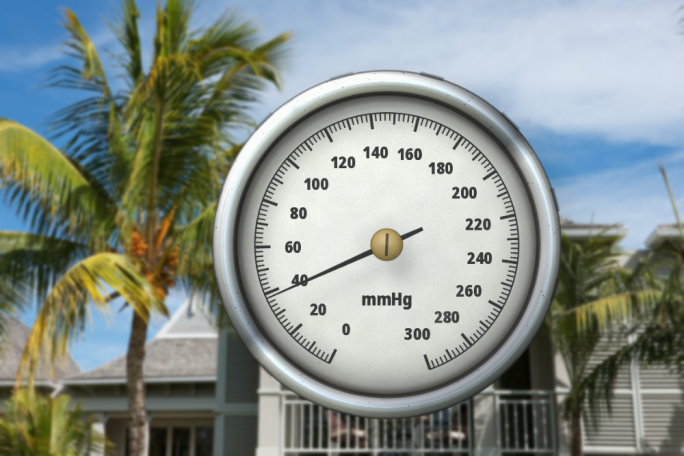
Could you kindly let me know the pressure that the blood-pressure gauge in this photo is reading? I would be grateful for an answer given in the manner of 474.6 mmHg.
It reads 38 mmHg
